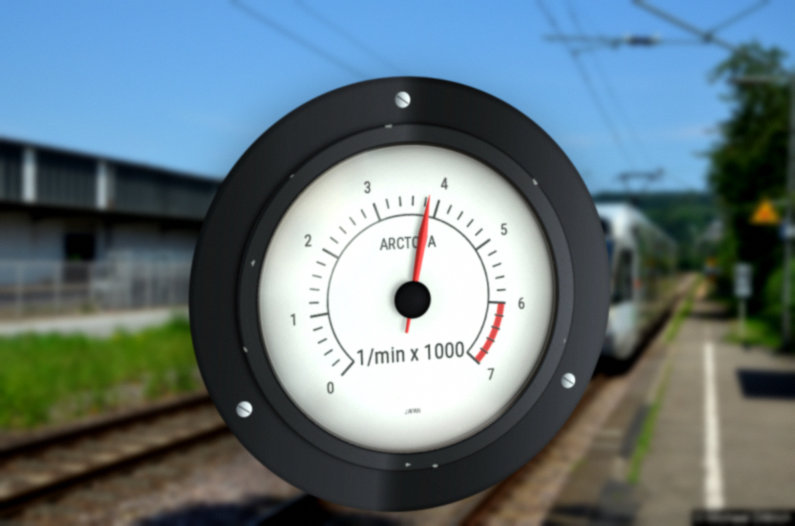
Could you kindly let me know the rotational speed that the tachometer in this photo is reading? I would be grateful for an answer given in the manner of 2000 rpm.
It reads 3800 rpm
